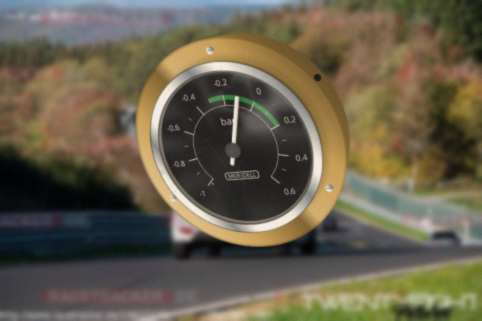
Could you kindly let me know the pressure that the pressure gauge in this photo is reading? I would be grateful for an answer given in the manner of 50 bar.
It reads -0.1 bar
